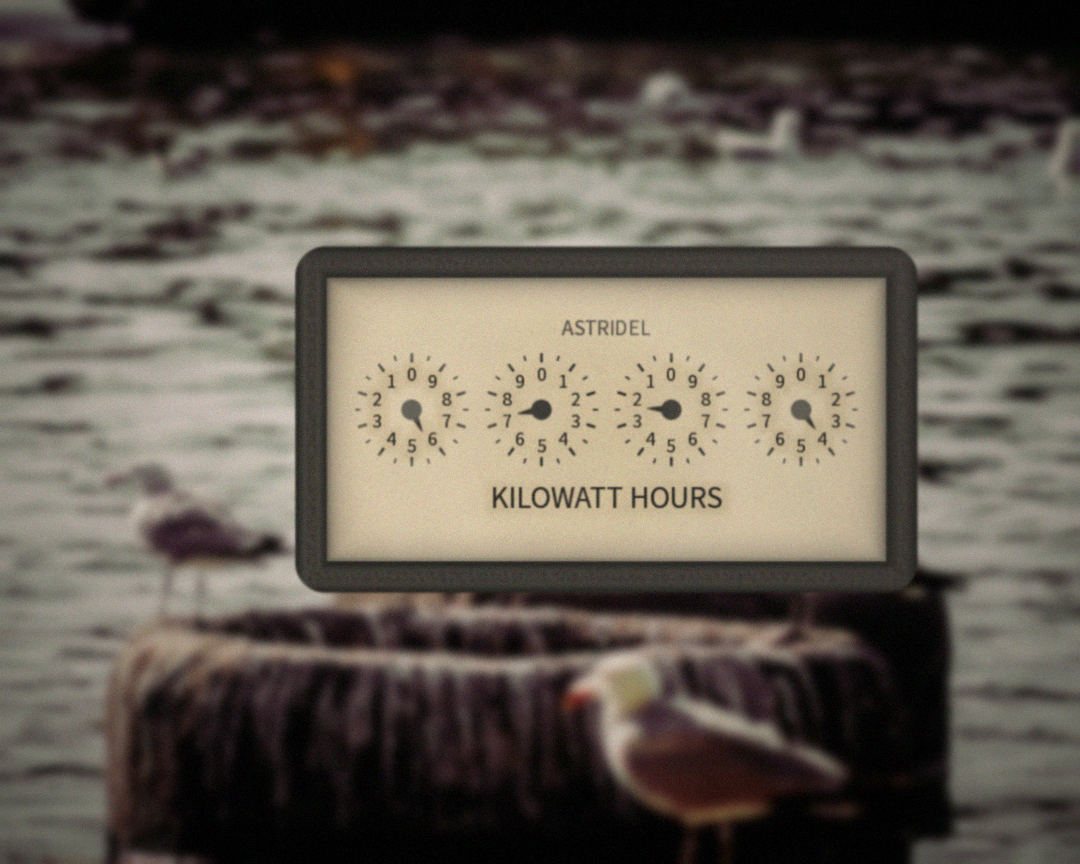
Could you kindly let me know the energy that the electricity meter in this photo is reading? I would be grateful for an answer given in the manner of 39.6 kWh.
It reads 5724 kWh
